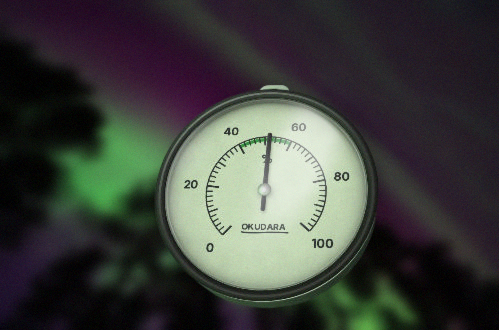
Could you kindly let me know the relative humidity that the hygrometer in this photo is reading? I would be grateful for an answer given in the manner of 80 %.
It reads 52 %
